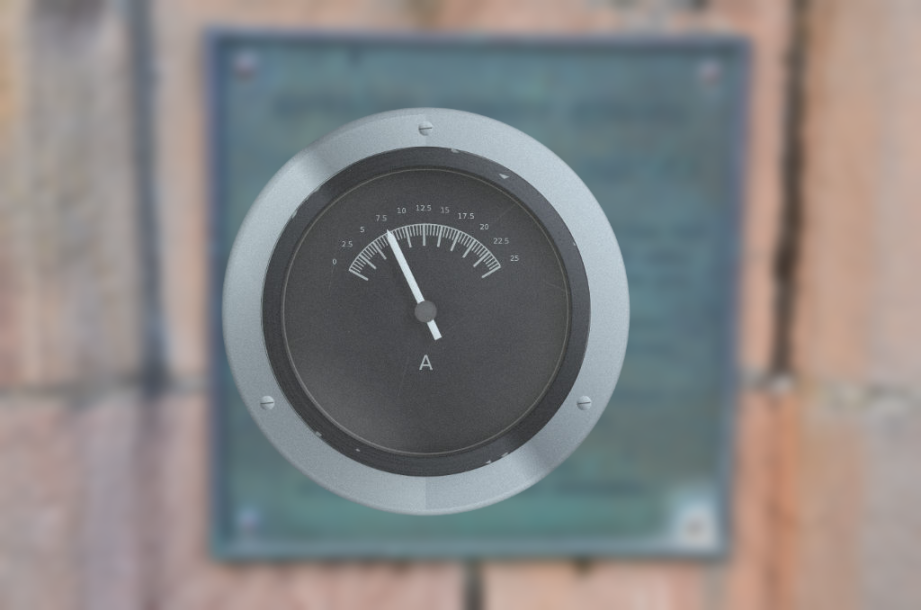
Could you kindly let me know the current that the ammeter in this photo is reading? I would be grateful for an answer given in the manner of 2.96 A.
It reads 7.5 A
